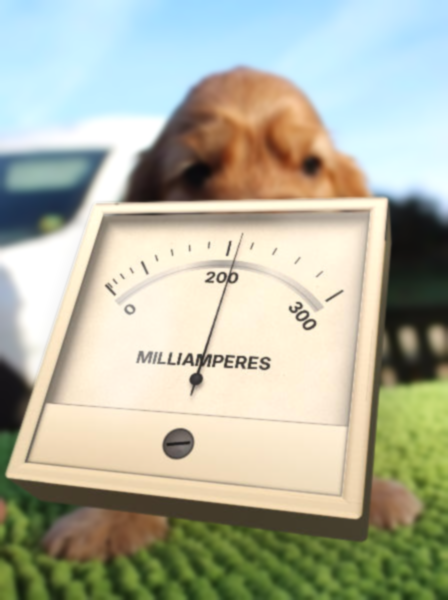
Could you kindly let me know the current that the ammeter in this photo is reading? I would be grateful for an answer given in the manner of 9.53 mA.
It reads 210 mA
